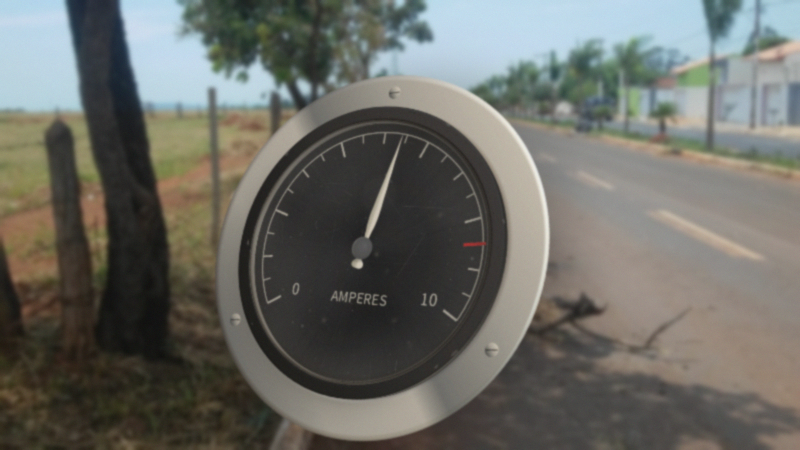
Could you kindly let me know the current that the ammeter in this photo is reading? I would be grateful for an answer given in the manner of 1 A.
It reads 5.5 A
